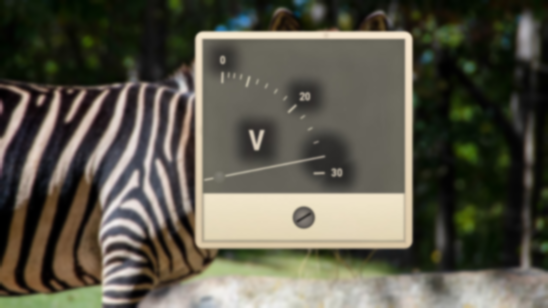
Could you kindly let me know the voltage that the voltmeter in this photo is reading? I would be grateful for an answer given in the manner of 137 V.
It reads 28 V
